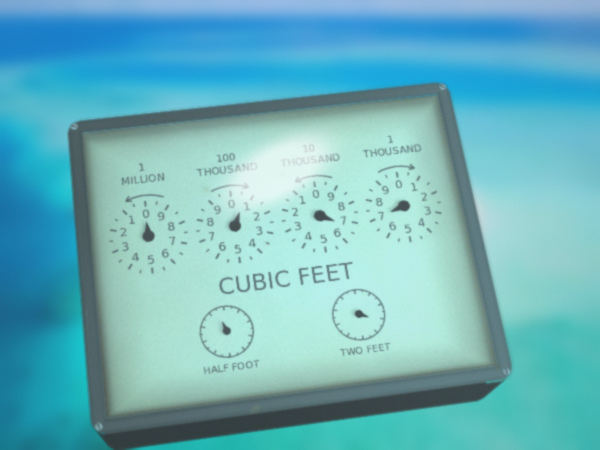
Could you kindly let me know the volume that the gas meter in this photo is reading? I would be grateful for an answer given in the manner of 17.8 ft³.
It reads 6700 ft³
